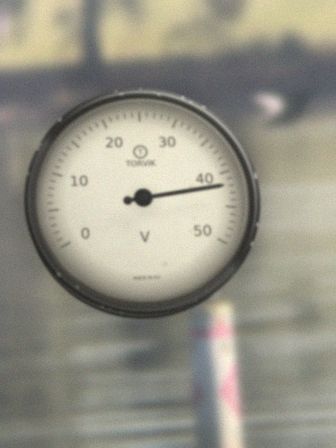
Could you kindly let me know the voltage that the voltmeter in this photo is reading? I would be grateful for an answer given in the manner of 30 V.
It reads 42 V
